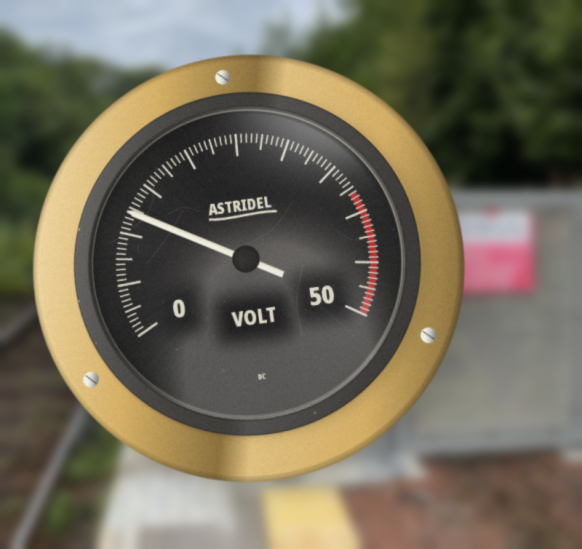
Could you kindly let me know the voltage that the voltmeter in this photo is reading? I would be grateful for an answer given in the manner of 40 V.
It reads 12 V
